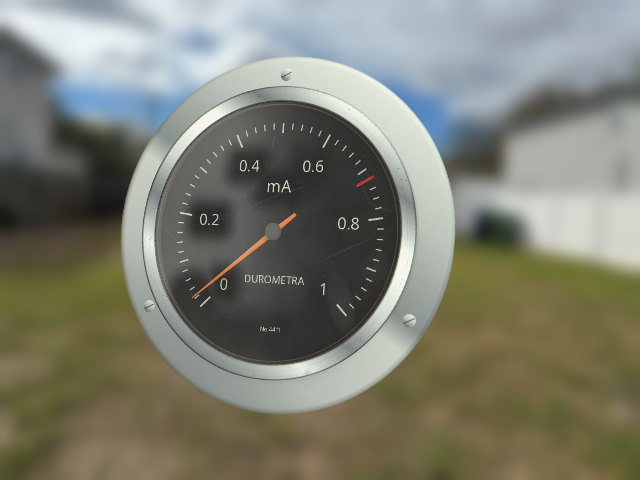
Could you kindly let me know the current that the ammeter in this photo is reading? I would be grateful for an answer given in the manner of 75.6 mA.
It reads 0.02 mA
